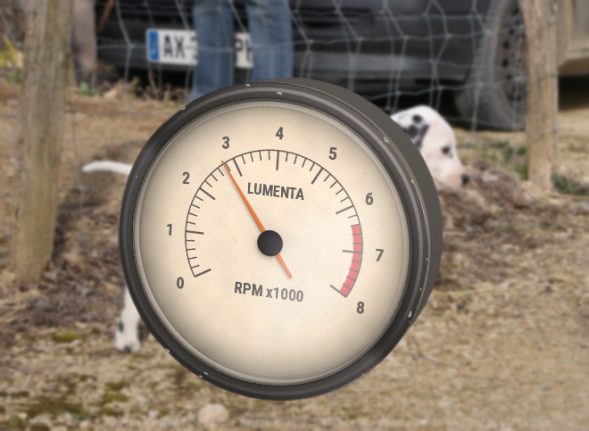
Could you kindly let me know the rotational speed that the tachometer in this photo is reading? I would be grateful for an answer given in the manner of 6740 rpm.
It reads 2800 rpm
